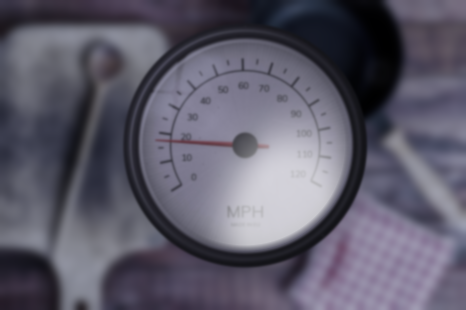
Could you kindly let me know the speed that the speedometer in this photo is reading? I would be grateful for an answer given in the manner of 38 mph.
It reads 17.5 mph
